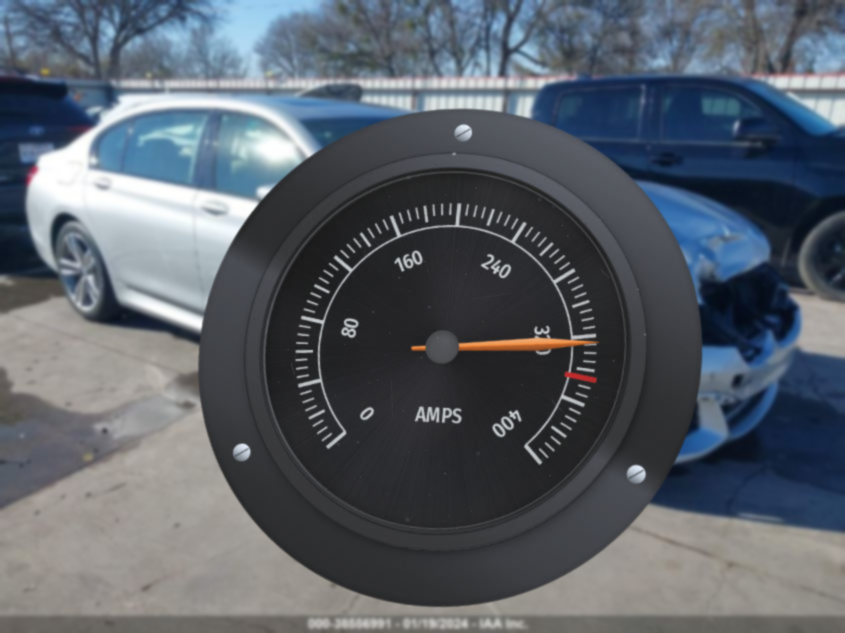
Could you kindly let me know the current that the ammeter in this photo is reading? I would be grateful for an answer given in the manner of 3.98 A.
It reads 325 A
